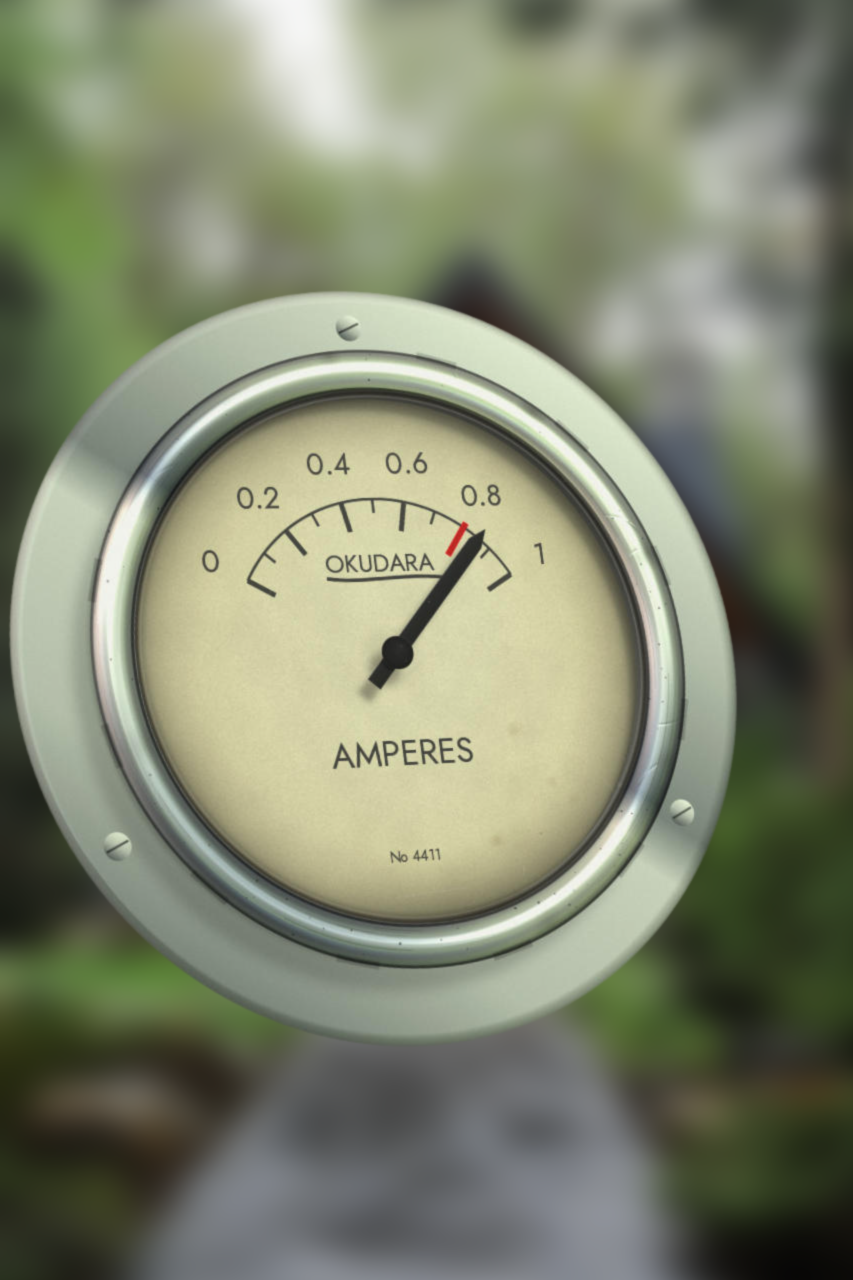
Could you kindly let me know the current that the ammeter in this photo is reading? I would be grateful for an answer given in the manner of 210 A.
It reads 0.85 A
